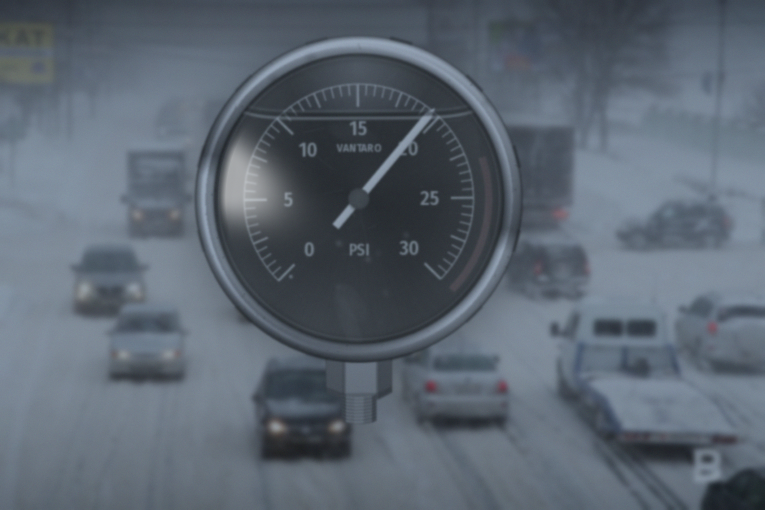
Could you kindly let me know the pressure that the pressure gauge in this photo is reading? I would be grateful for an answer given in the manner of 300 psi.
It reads 19.5 psi
